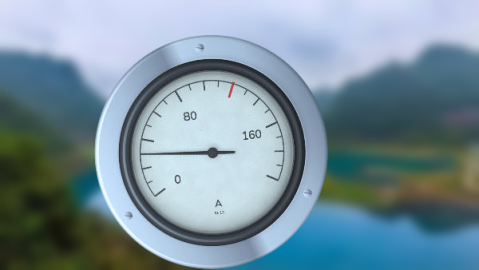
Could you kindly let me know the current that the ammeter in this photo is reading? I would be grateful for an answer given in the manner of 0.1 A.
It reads 30 A
